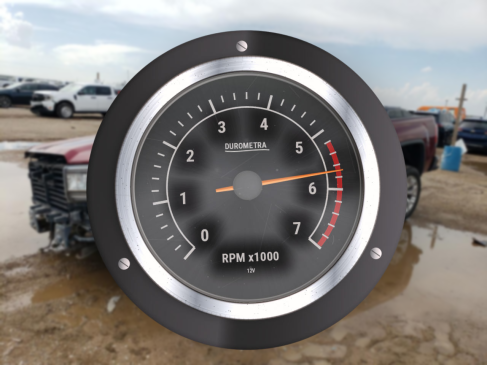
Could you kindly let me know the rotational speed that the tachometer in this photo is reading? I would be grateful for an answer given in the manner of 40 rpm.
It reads 5700 rpm
